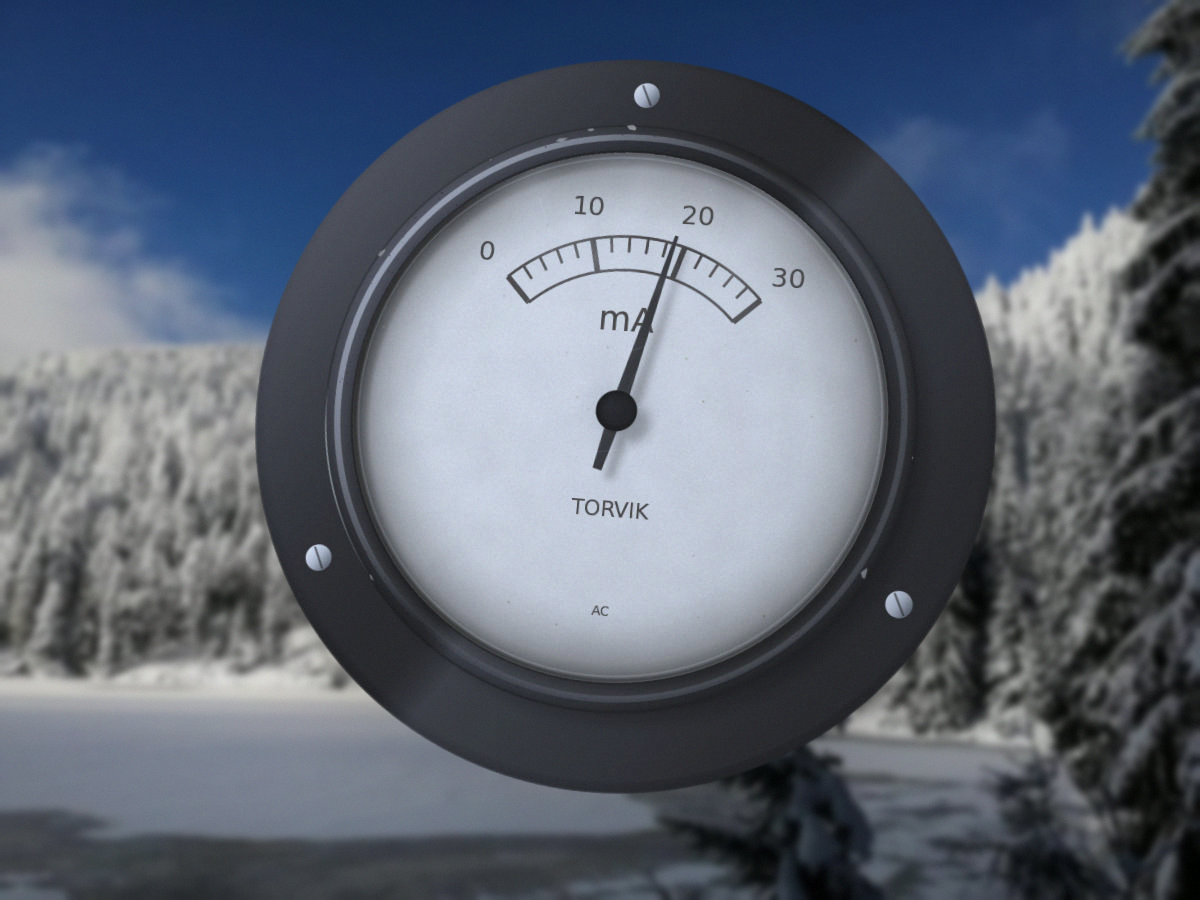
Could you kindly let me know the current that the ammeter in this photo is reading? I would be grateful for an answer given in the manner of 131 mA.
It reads 19 mA
